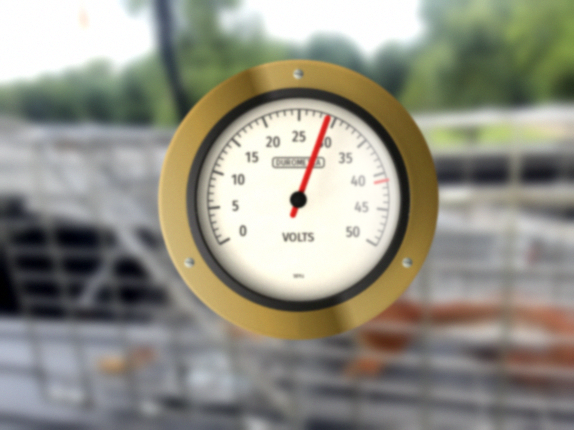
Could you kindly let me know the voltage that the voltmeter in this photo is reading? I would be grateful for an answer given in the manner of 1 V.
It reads 29 V
